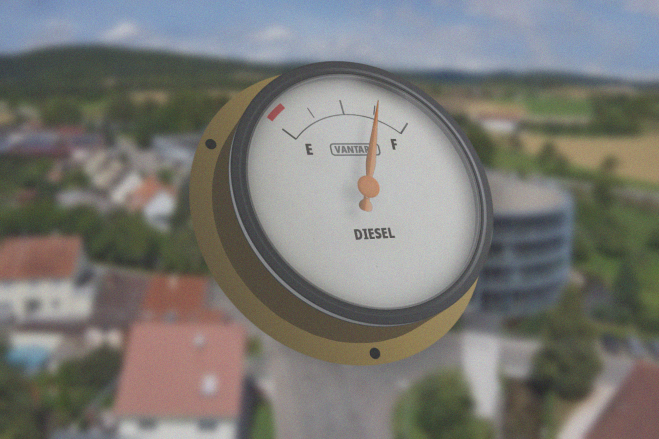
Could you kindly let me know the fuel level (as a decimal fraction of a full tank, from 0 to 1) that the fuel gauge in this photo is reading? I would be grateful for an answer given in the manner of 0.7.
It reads 0.75
